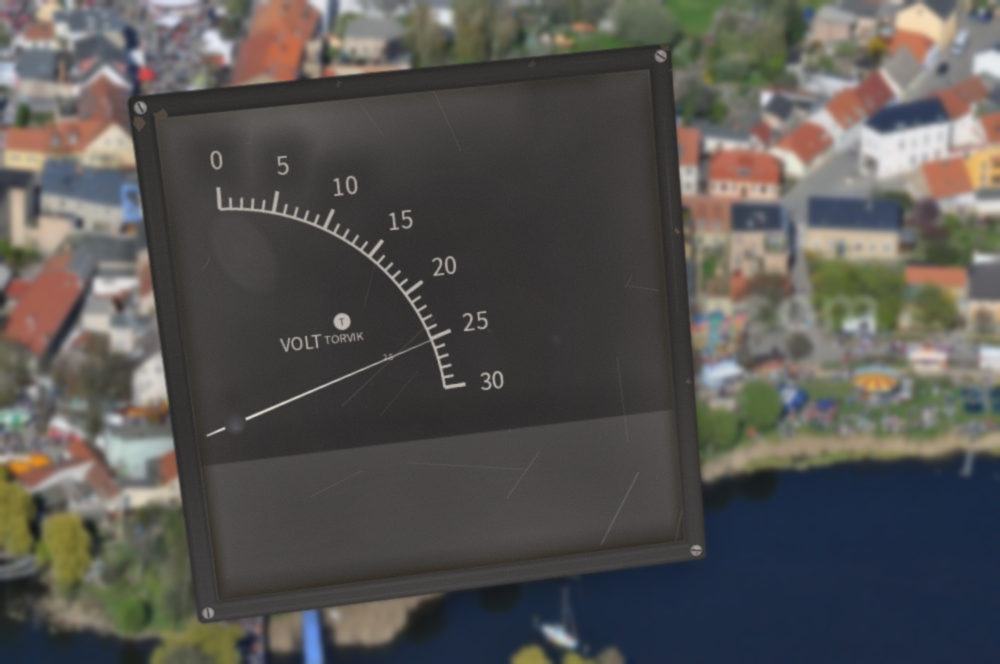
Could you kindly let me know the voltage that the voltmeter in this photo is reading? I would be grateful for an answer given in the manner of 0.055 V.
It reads 25 V
